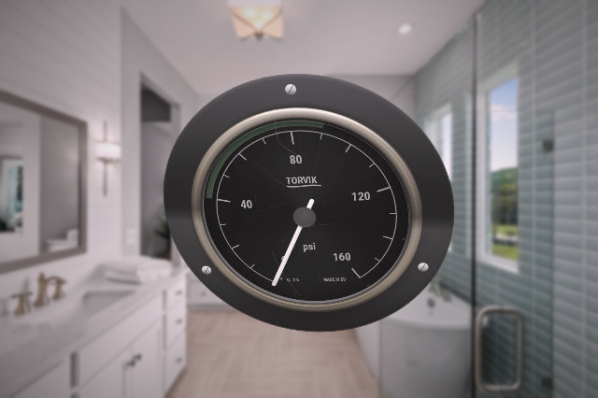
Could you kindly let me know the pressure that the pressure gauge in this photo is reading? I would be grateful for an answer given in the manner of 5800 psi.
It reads 0 psi
